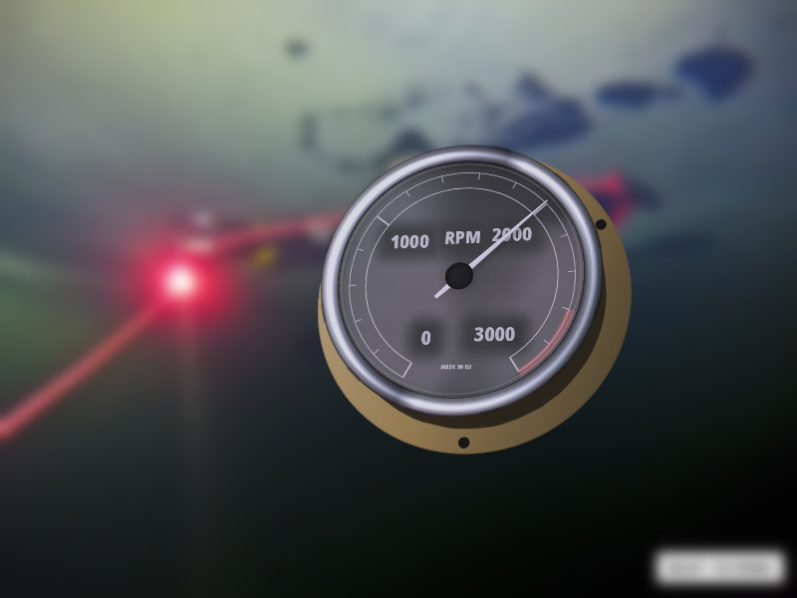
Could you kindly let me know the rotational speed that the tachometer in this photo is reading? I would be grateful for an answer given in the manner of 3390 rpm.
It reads 2000 rpm
